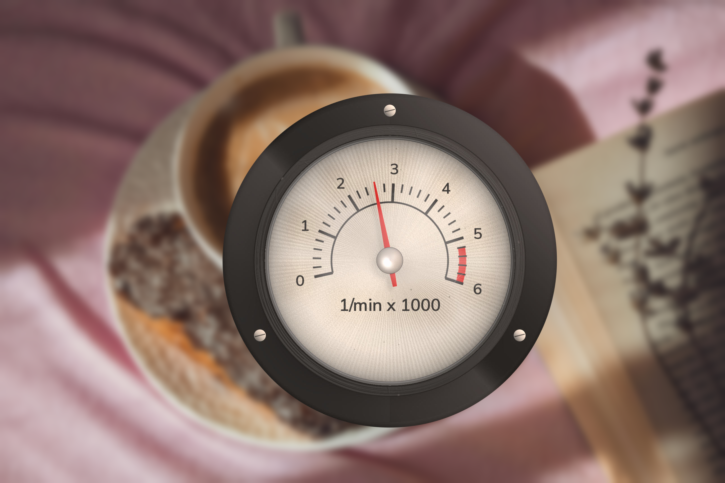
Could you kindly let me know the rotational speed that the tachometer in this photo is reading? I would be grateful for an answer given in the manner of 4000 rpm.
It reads 2600 rpm
